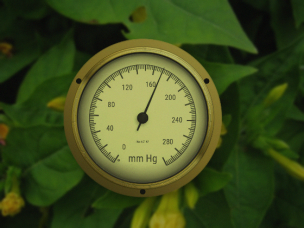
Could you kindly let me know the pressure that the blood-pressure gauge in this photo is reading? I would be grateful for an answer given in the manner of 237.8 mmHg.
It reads 170 mmHg
